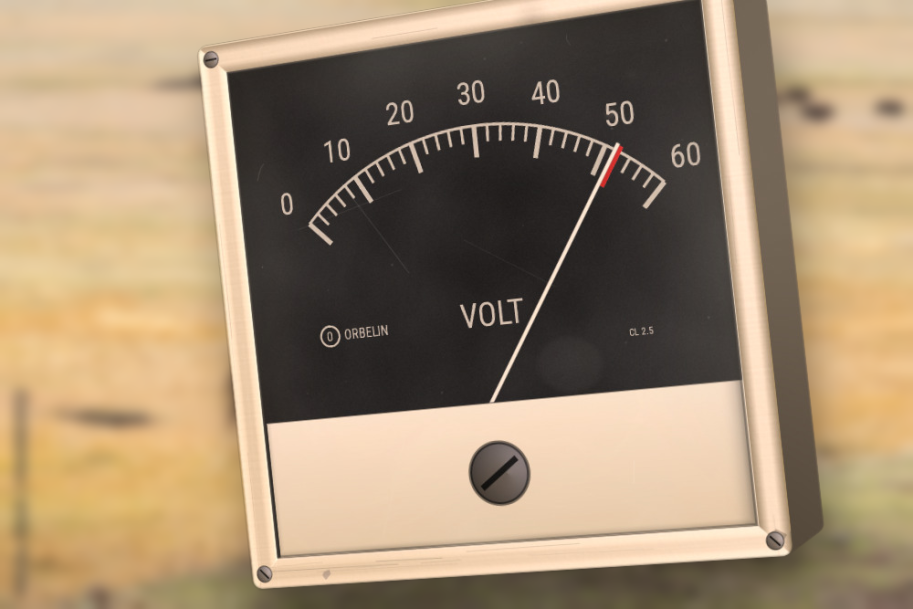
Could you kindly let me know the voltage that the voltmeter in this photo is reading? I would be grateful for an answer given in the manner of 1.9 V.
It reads 52 V
